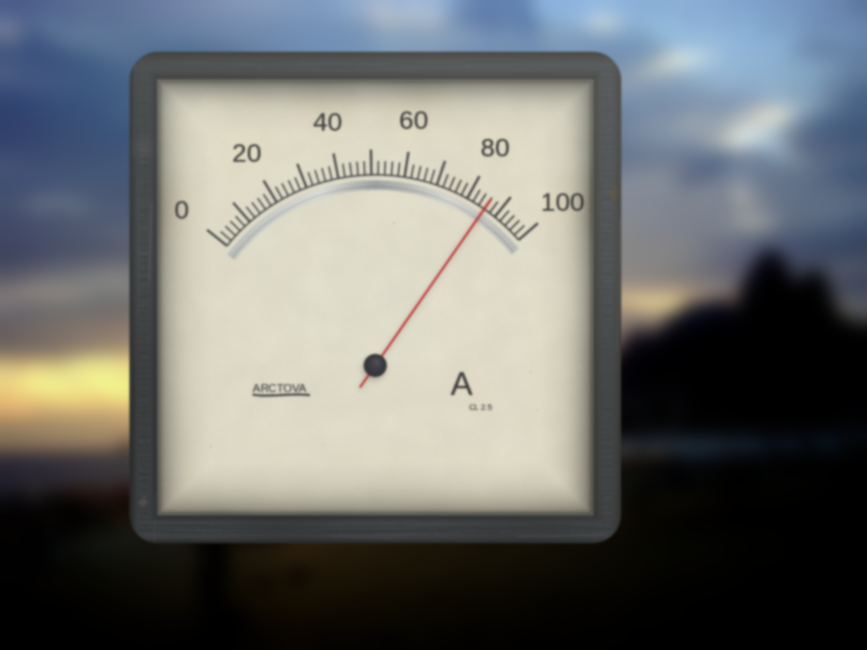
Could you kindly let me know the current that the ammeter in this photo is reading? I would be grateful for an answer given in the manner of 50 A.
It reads 86 A
